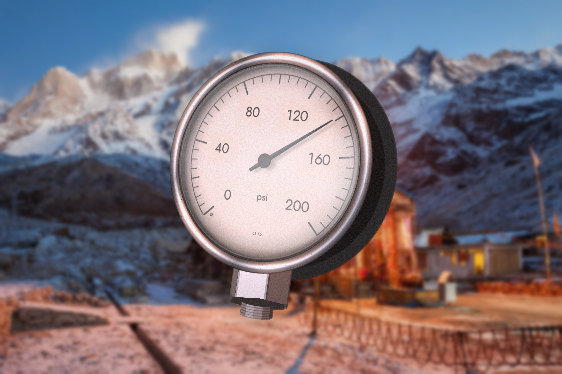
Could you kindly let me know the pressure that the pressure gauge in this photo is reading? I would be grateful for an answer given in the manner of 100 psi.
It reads 140 psi
